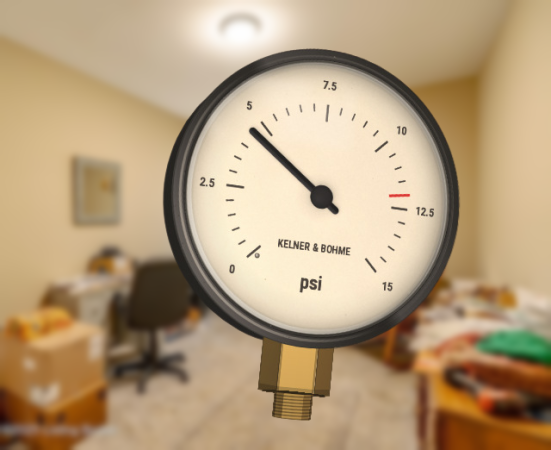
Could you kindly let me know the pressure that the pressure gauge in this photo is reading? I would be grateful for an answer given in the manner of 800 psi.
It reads 4.5 psi
